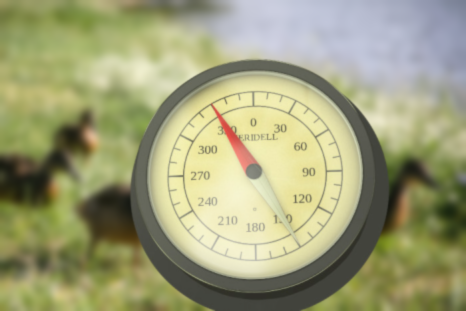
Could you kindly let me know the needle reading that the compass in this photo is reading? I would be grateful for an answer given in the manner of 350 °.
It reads 330 °
